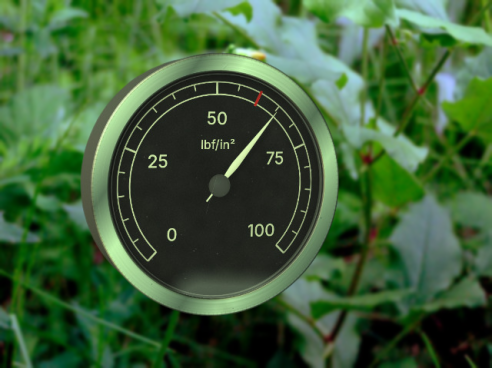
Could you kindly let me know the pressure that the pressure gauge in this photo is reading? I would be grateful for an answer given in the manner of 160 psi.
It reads 65 psi
